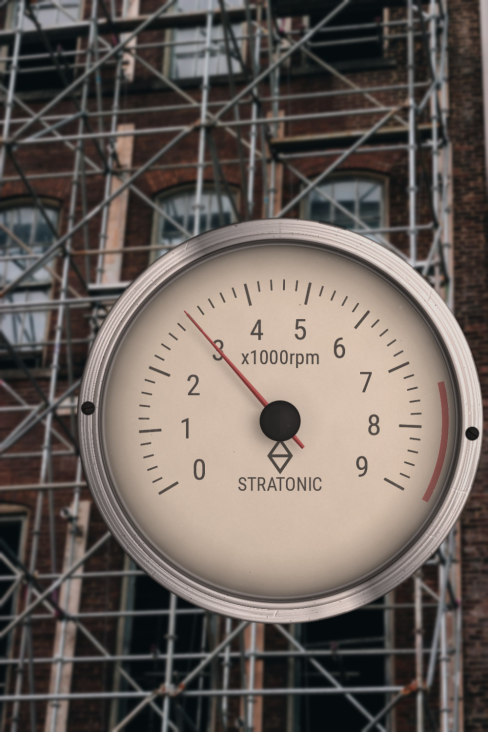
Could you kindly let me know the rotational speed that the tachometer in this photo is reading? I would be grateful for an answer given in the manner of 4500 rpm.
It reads 3000 rpm
